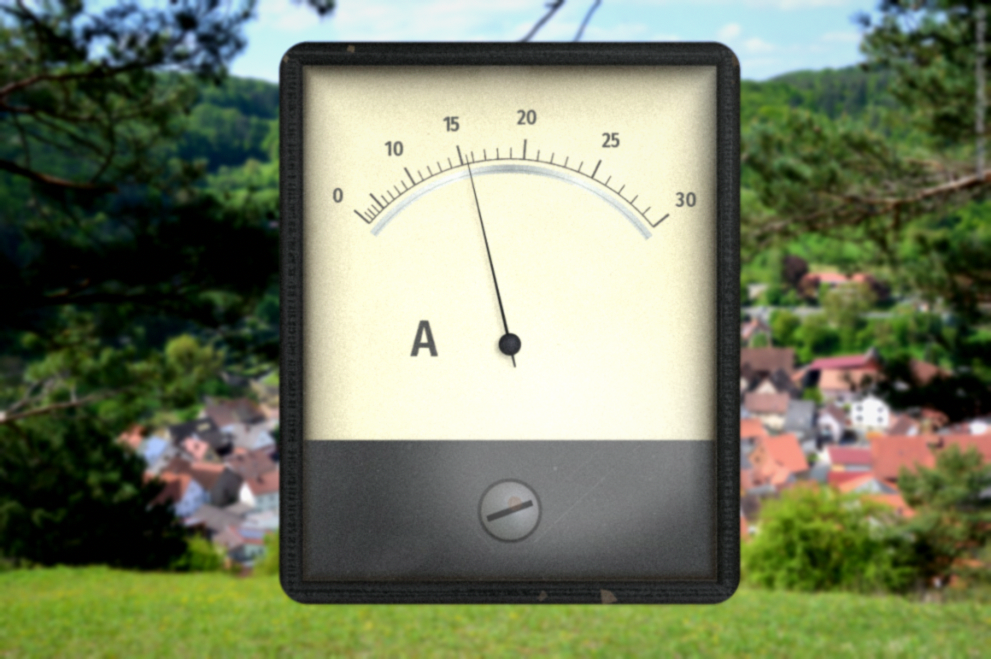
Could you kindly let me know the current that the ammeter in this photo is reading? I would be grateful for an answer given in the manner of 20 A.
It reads 15.5 A
